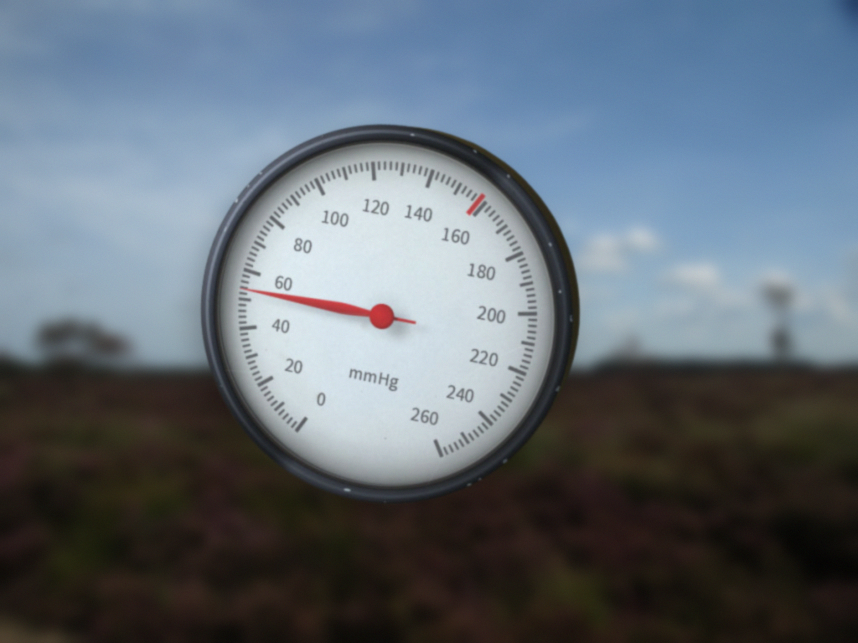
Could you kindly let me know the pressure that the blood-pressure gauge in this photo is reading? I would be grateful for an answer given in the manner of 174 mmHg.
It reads 54 mmHg
